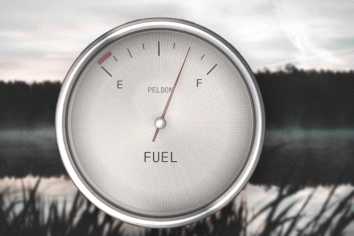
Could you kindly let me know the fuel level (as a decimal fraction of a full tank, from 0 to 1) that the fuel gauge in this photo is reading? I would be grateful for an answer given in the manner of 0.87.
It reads 0.75
